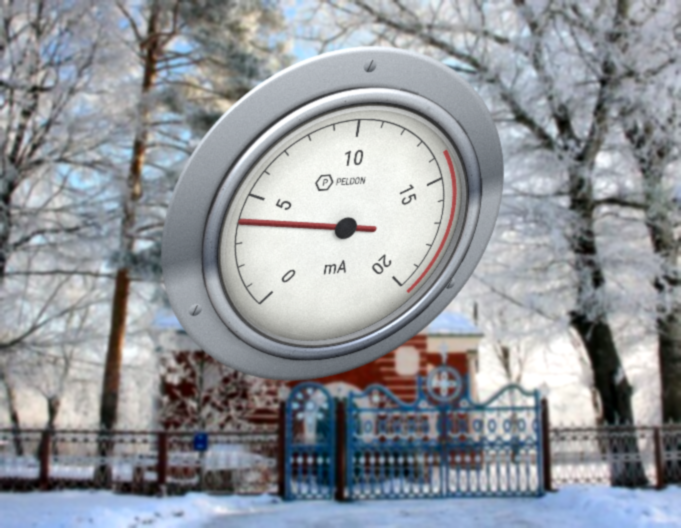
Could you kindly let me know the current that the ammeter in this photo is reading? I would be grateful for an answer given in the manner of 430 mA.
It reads 4 mA
